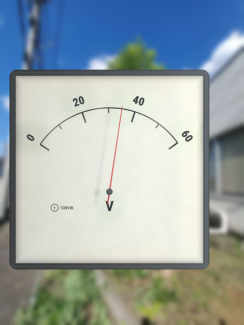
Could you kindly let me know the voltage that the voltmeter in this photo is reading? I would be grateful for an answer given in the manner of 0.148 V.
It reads 35 V
